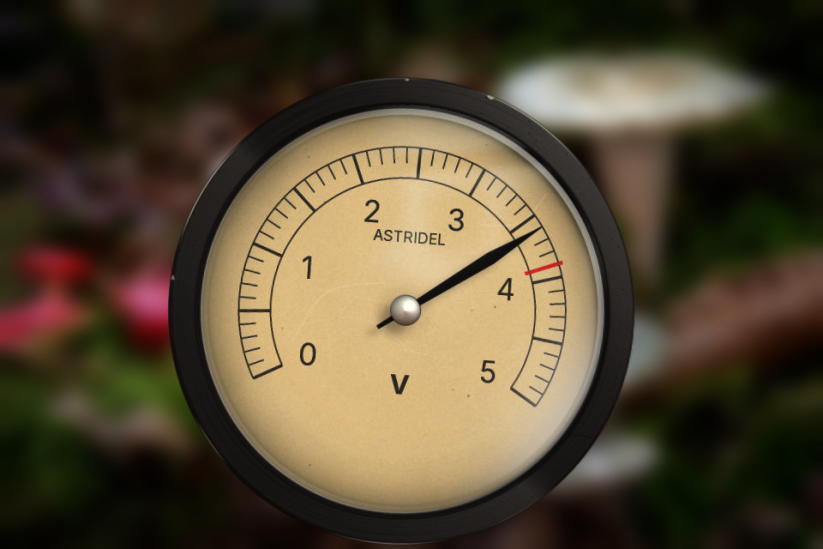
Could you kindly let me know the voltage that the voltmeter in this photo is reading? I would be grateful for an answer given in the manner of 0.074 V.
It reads 3.6 V
